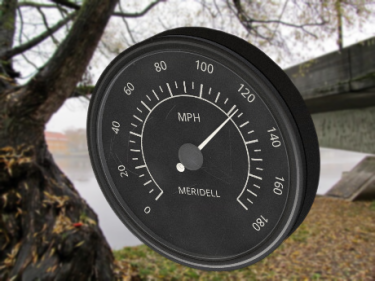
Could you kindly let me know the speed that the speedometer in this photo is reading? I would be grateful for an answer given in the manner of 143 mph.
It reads 122.5 mph
